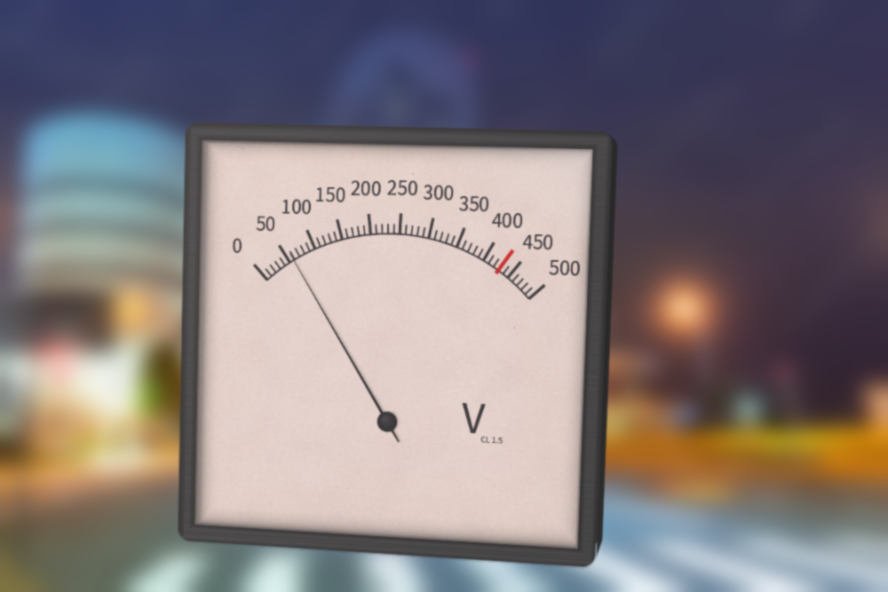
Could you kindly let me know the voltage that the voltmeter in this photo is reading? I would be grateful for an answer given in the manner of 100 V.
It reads 60 V
